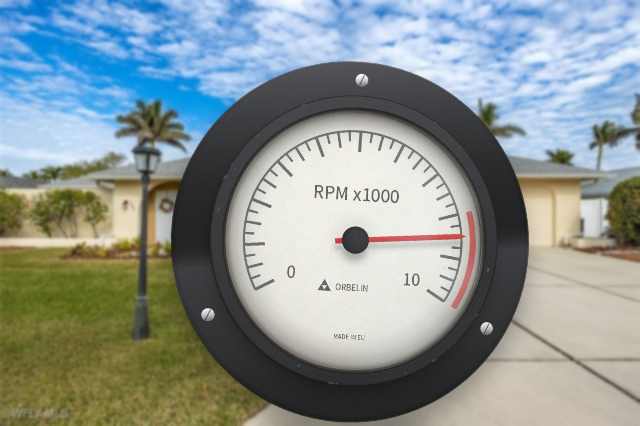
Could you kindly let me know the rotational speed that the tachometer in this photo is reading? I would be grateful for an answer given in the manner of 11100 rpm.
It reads 8500 rpm
